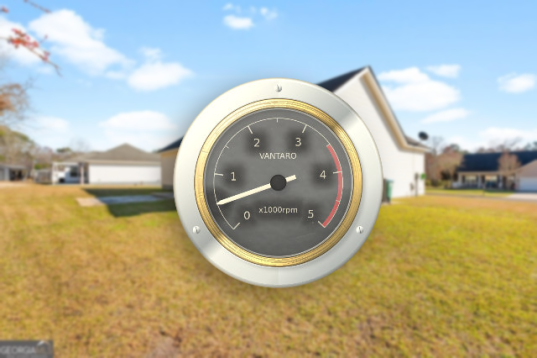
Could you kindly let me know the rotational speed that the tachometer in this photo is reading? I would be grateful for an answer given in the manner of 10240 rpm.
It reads 500 rpm
